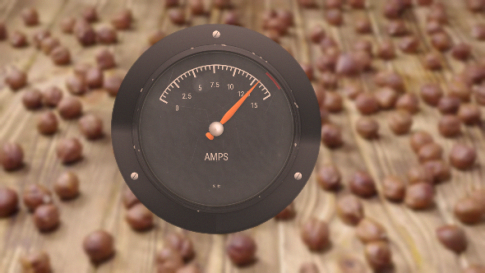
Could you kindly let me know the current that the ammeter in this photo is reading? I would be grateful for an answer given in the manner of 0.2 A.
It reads 13 A
